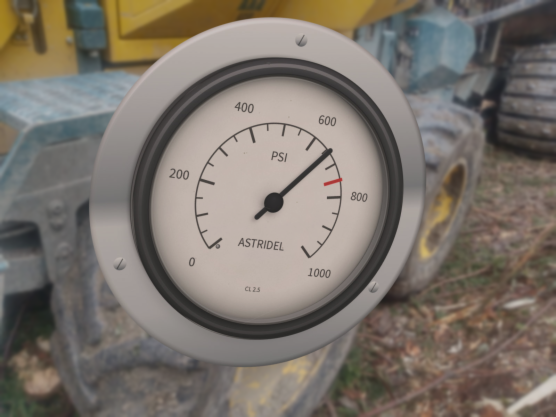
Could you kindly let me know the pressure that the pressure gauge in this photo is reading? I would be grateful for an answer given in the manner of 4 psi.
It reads 650 psi
